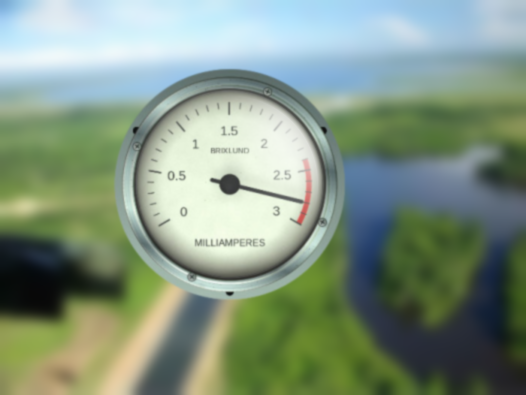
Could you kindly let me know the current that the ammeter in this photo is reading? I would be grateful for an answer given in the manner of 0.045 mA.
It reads 2.8 mA
